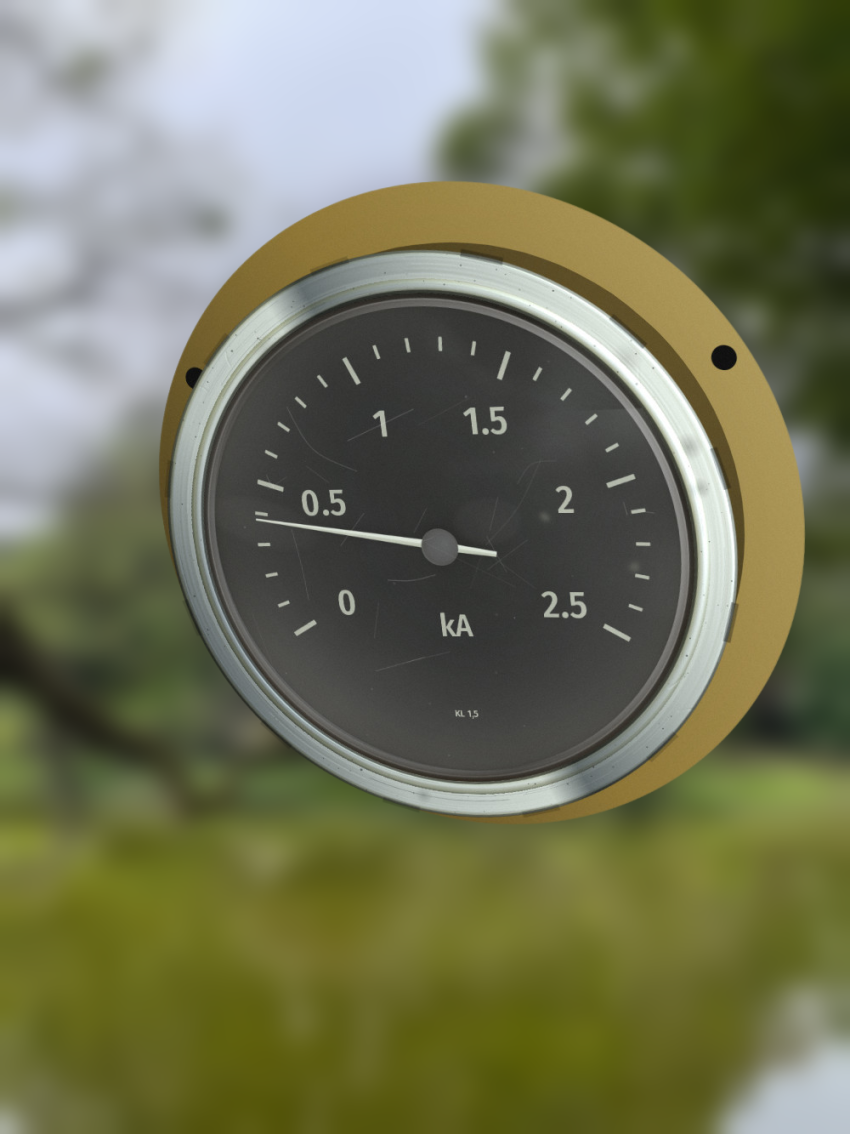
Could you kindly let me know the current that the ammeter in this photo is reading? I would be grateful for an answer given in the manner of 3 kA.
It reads 0.4 kA
